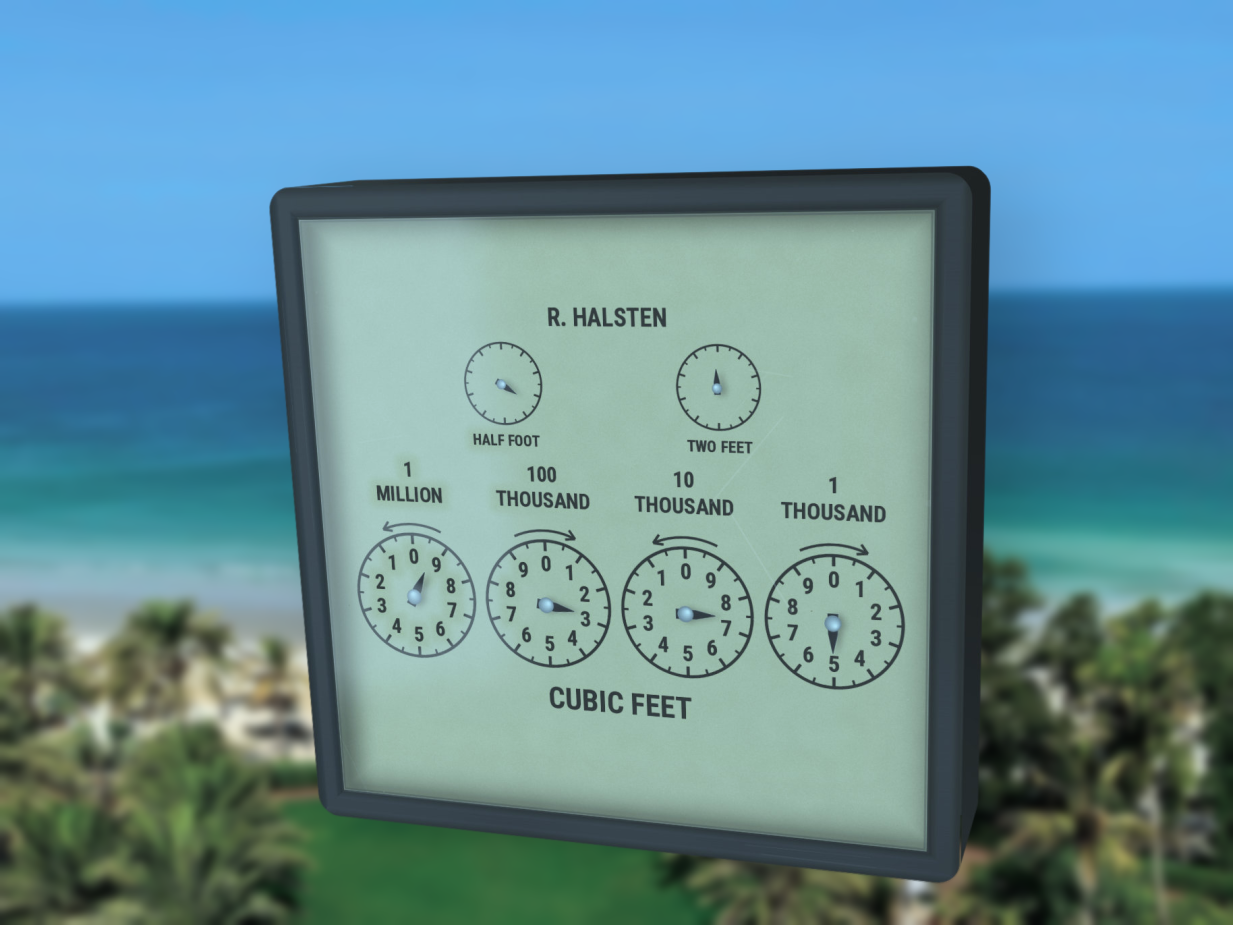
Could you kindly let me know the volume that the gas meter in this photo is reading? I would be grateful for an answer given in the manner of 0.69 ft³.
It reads 927500 ft³
